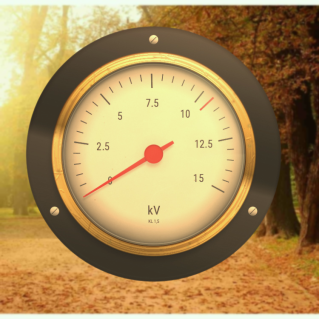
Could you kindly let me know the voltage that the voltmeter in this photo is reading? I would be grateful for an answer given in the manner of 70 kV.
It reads 0 kV
